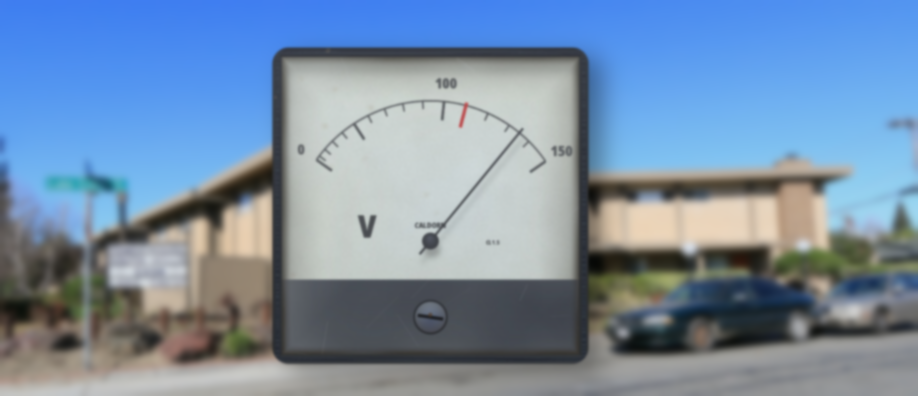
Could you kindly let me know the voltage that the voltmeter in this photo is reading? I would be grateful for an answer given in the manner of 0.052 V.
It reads 135 V
